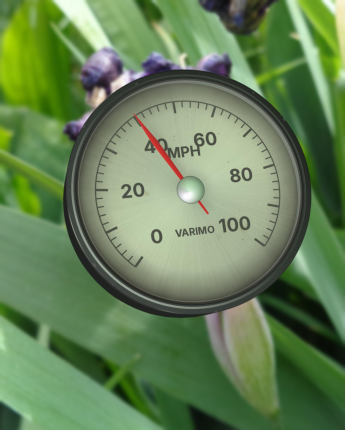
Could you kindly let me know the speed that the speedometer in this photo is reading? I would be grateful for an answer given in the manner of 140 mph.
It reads 40 mph
